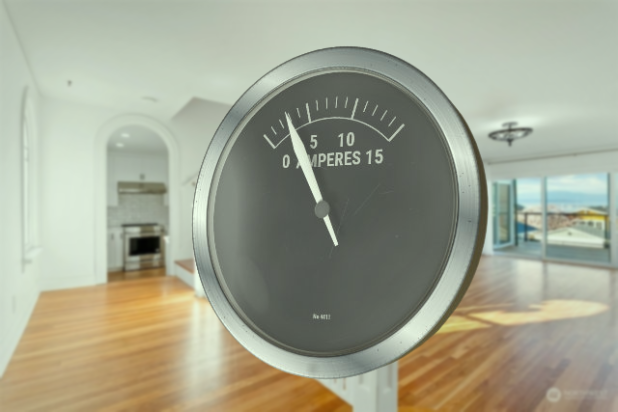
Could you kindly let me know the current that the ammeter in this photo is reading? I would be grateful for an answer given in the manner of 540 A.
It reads 3 A
